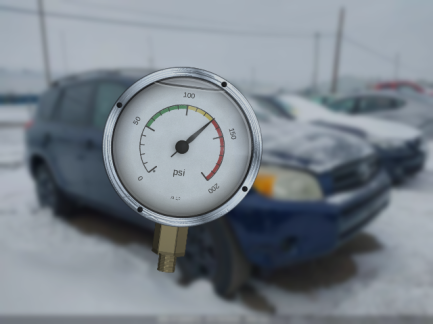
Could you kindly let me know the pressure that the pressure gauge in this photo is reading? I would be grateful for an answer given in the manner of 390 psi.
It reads 130 psi
